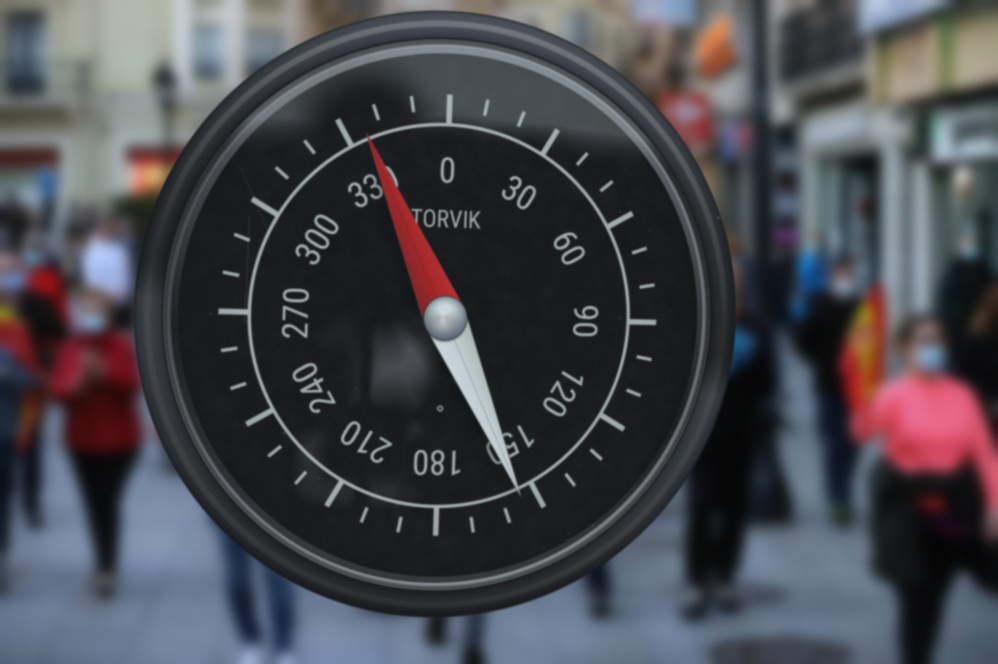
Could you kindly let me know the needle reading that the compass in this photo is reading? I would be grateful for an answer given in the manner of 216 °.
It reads 335 °
